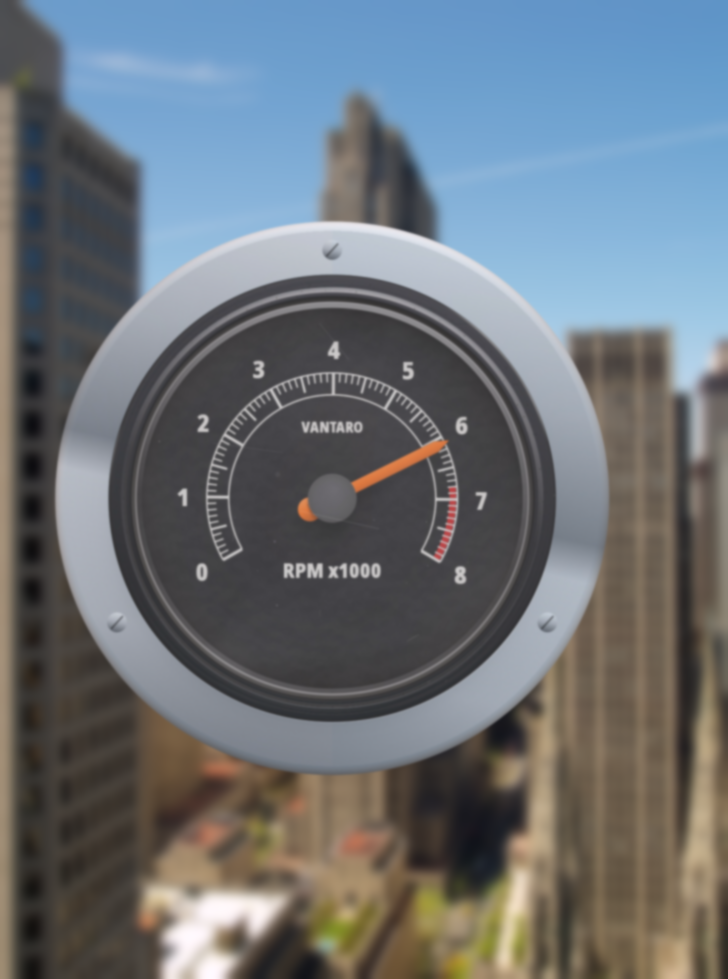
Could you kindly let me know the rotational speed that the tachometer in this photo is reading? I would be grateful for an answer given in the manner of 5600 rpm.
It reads 6100 rpm
